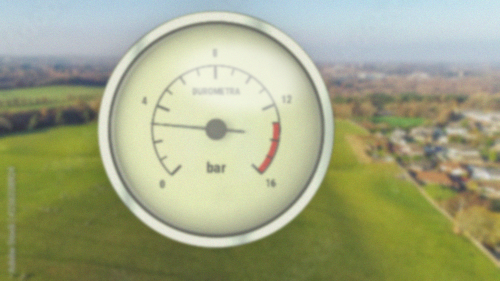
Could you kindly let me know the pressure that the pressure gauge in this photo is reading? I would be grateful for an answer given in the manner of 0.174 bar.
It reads 3 bar
